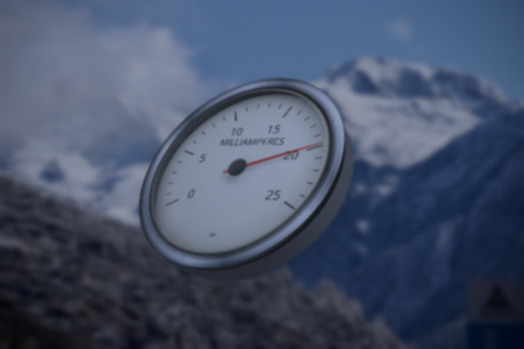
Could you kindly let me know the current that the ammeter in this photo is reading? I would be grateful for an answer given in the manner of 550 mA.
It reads 20 mA
